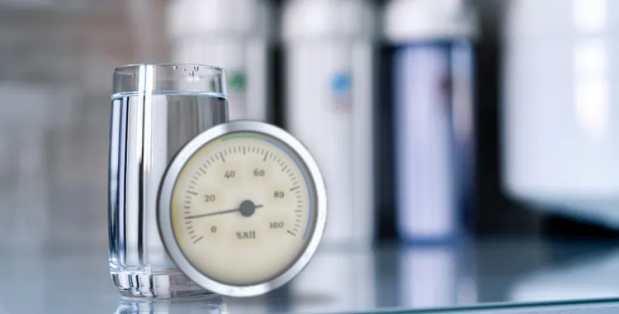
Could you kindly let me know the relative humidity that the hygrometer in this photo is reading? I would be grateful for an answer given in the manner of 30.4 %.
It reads 10 %
